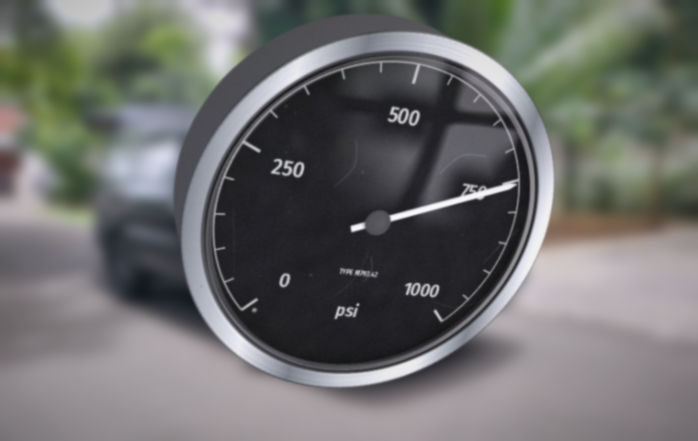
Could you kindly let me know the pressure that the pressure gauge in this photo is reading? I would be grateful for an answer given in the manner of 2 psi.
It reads 750 psi
